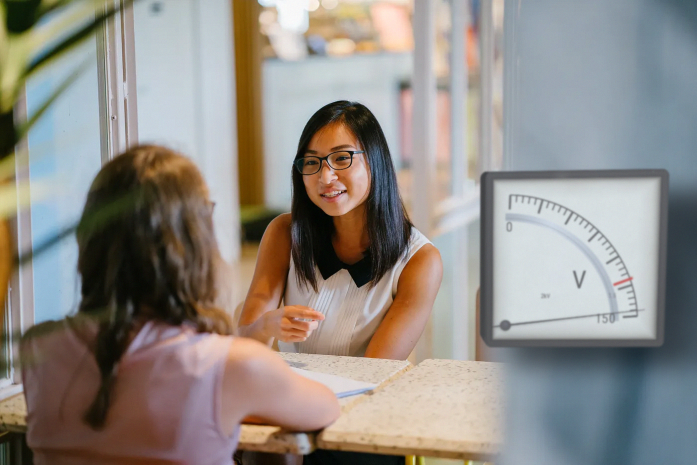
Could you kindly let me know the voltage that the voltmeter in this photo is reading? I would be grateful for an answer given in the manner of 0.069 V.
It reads 145 V
